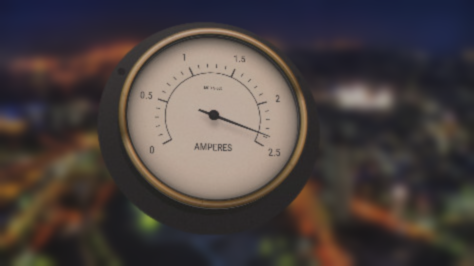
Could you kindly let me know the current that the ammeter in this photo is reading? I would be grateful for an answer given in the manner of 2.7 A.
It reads 2.4 A
